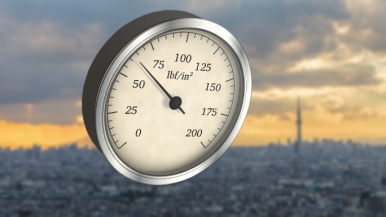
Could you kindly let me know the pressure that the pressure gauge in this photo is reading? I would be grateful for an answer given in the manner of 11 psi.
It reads 62.5 psi
